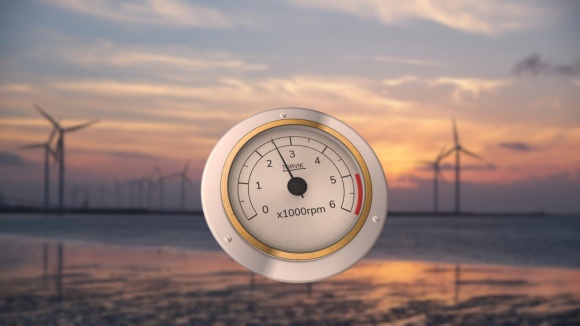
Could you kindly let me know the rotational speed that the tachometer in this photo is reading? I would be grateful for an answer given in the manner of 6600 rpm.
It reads 2500 rpm
